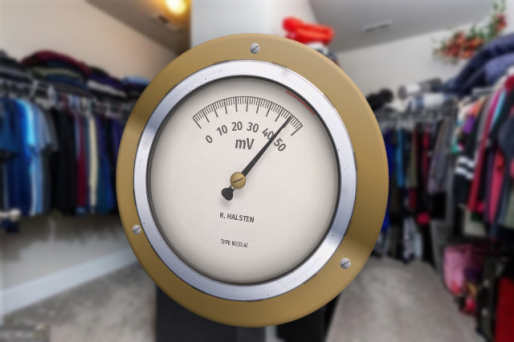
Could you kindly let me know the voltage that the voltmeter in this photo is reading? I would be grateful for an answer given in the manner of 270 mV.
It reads 45 mV
